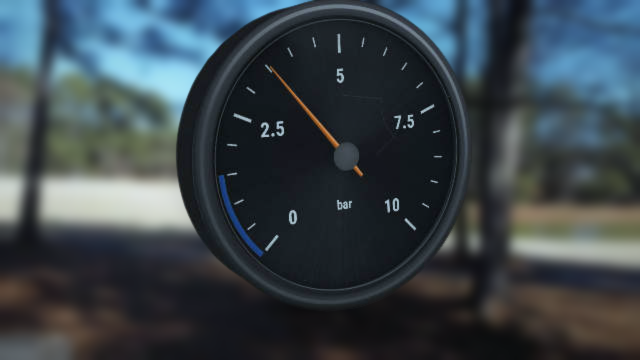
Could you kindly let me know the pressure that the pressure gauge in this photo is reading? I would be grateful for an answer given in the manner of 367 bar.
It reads 3.5 bar
